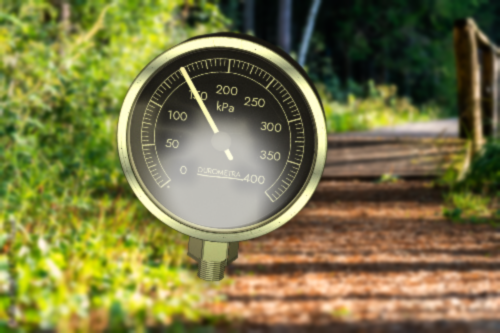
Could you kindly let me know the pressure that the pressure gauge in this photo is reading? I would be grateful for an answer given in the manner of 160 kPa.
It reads 150 kPa
